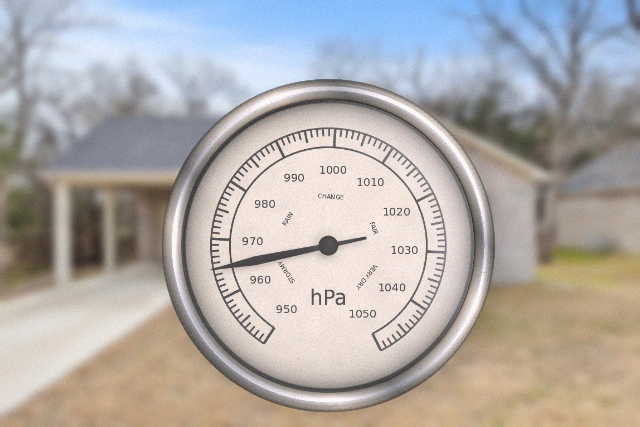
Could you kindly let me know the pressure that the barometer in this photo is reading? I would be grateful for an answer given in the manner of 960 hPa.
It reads 965 hPa
